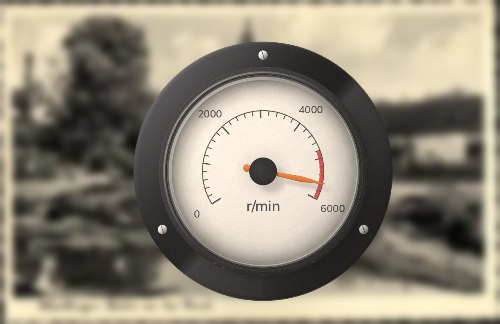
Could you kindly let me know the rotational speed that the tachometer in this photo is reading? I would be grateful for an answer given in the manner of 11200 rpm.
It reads 5600 rpm
